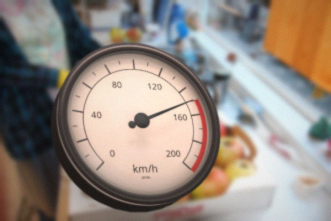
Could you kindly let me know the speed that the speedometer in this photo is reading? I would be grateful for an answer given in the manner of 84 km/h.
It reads 150 km/h
